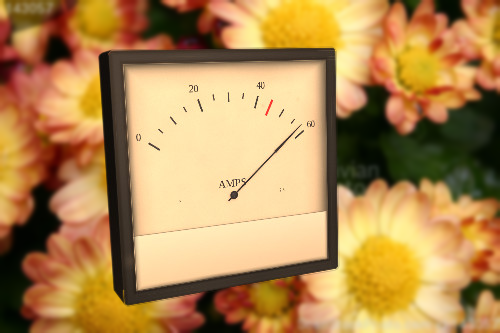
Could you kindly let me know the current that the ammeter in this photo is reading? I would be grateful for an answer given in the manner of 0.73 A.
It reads 57.5 A
